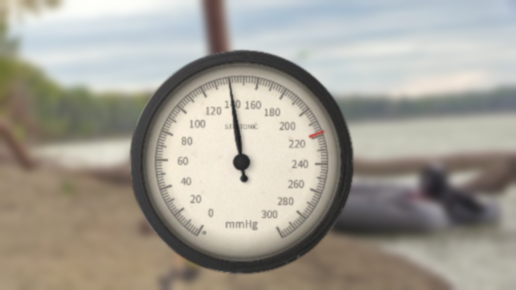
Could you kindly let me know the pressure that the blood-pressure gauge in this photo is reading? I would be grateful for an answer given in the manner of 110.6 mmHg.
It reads 140 mmHg
